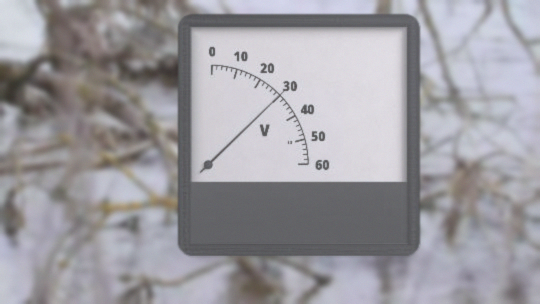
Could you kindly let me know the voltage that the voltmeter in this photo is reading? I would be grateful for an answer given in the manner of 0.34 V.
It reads 30 V
